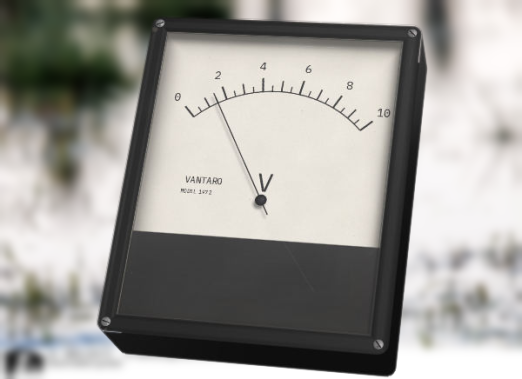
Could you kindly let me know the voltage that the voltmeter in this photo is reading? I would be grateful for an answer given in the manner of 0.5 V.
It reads 1.5 V
